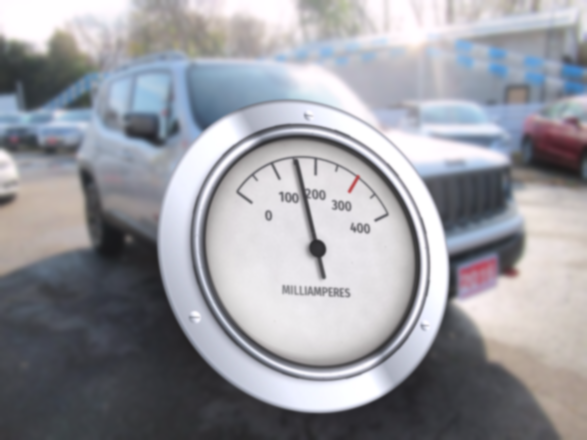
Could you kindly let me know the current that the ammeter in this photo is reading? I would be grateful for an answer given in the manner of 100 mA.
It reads 150 mA
